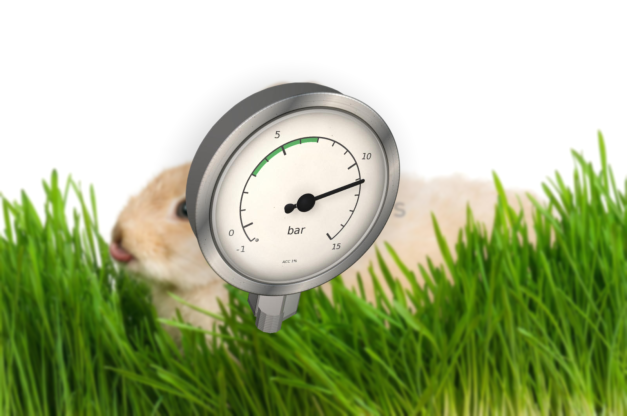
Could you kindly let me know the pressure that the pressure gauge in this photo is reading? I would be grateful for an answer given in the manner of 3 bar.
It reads 11 bar
